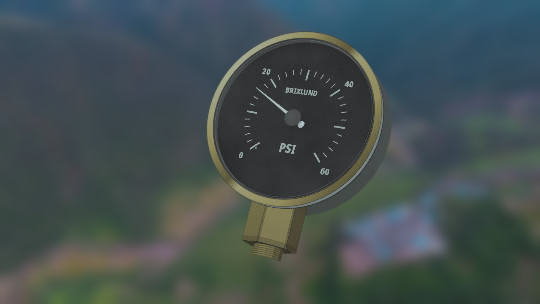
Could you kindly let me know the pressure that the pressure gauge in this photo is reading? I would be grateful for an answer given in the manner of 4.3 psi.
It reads 16 psi
